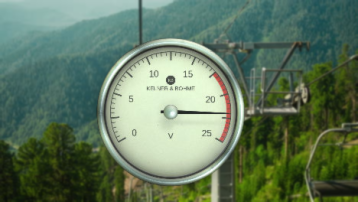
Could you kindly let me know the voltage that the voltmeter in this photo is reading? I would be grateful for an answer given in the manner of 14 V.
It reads 22 V
